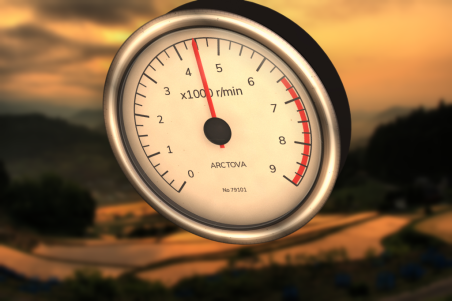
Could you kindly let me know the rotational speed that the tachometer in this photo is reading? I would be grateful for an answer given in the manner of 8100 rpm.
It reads 4500 rpm
